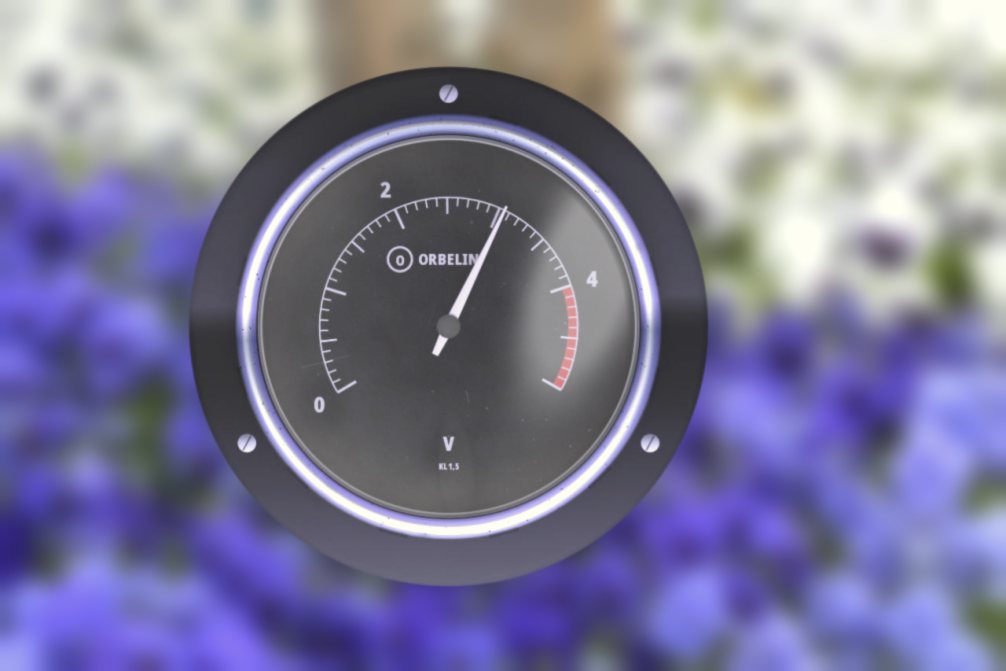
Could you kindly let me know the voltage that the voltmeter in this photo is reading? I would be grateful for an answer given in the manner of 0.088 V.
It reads 3.05 V
